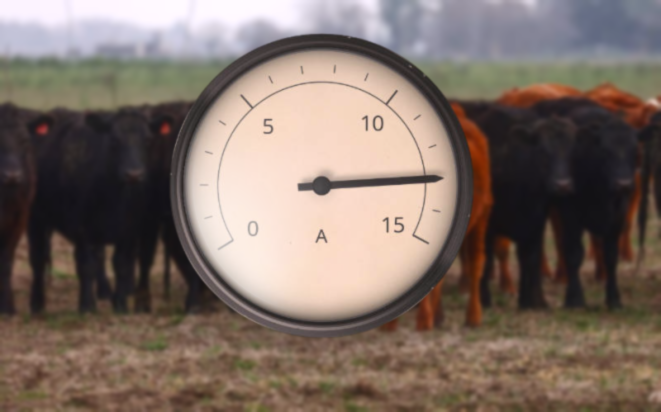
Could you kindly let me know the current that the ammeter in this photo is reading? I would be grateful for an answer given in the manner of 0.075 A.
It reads 13 A
